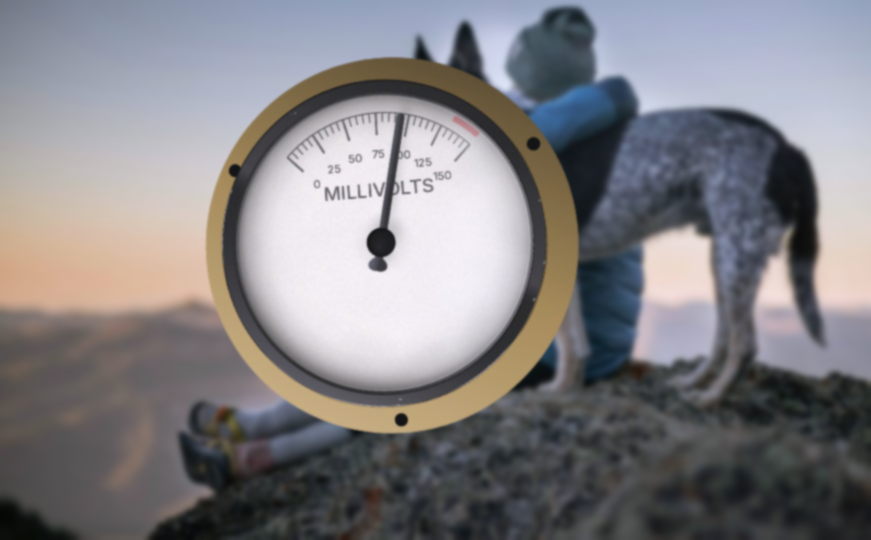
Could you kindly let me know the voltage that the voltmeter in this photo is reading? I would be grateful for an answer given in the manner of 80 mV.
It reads 95 mV
